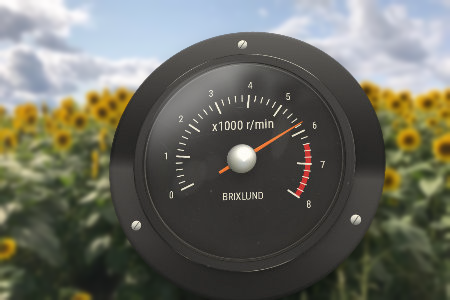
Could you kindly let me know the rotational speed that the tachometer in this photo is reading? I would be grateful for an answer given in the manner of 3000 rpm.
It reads 5800 rpm
